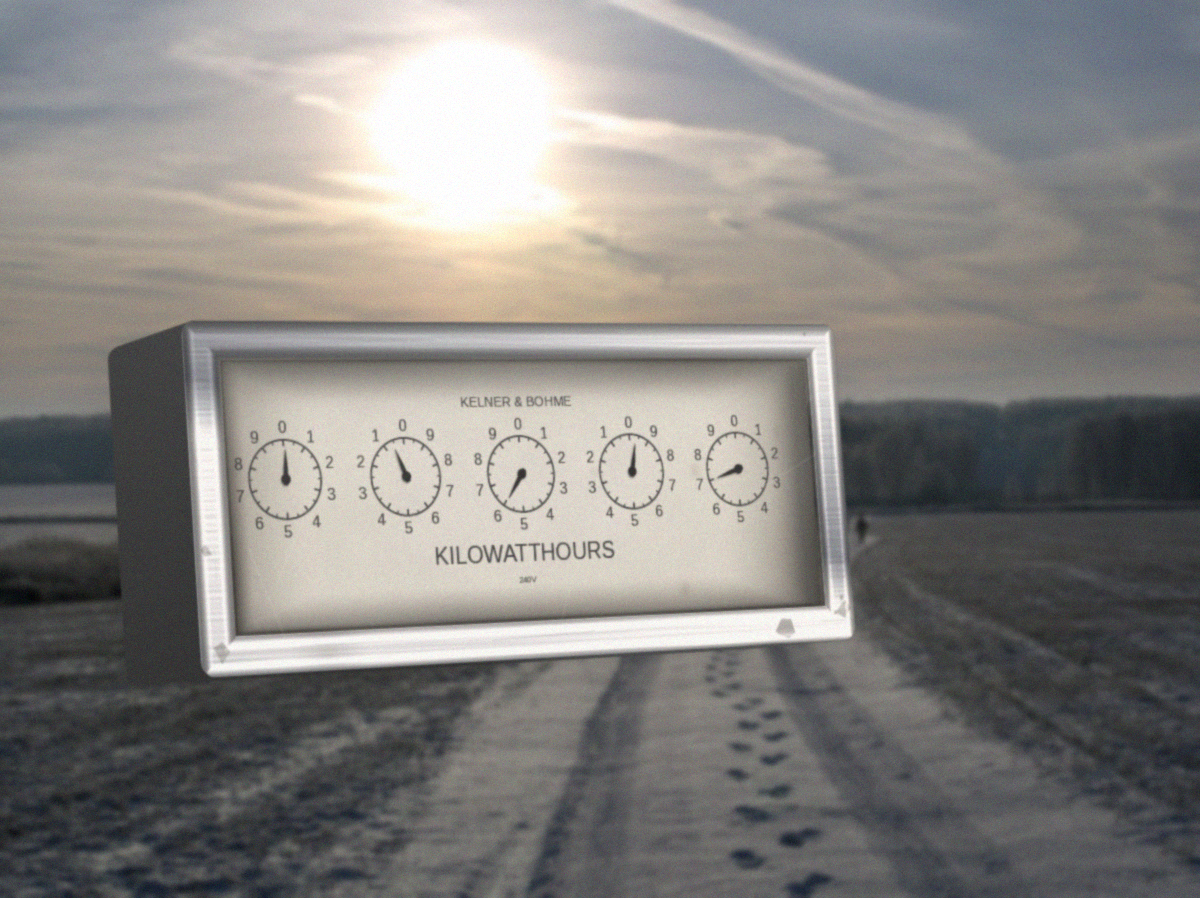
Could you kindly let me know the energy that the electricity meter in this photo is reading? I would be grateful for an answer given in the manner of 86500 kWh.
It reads 597 kWh
